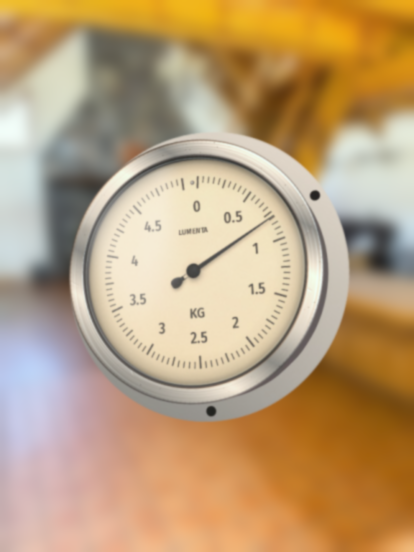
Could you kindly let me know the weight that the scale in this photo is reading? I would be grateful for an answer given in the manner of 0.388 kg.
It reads 0.8 kg
